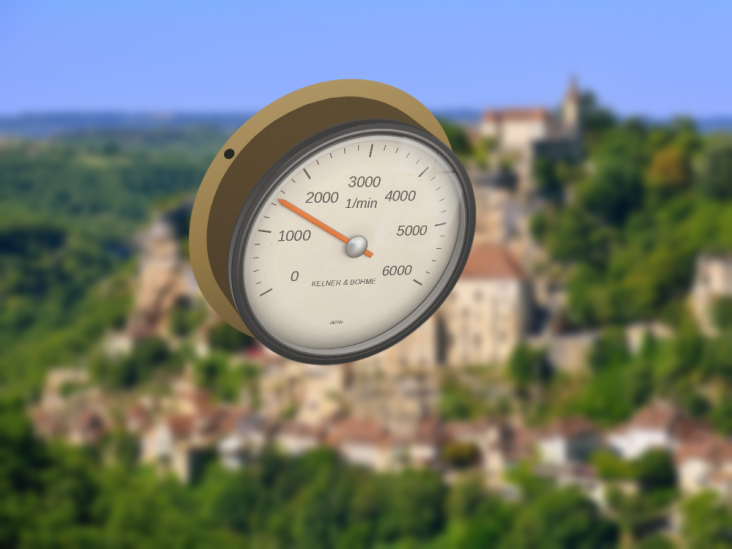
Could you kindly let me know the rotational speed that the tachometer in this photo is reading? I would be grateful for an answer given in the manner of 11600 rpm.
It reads 1500 rpm
